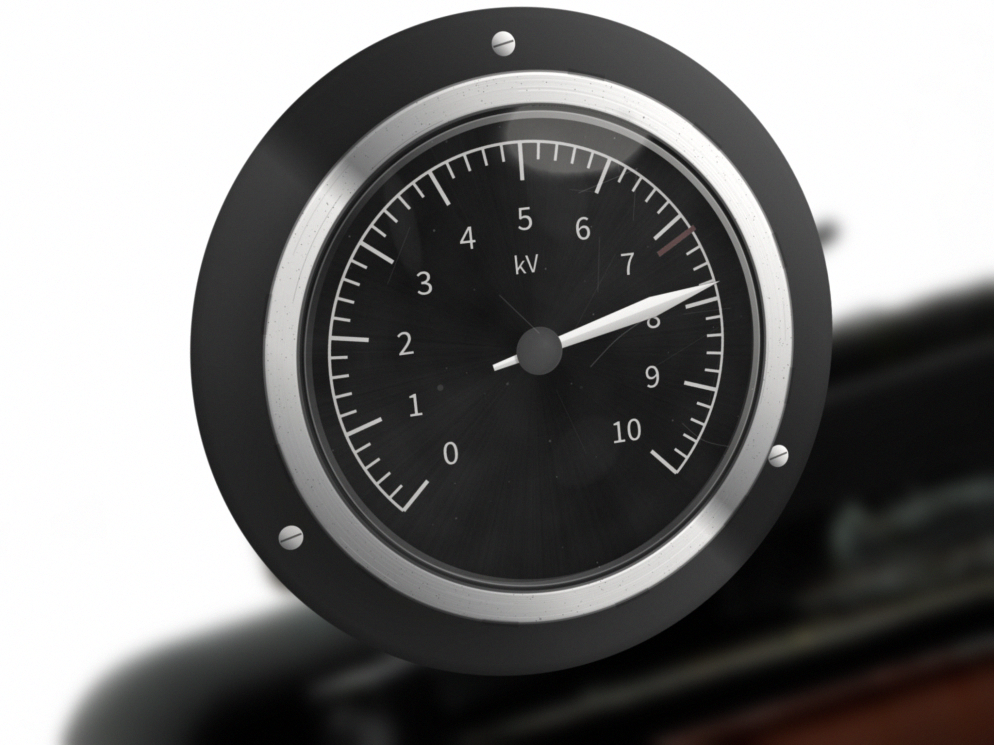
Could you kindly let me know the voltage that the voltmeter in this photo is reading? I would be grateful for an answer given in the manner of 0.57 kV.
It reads 7.8 kV
